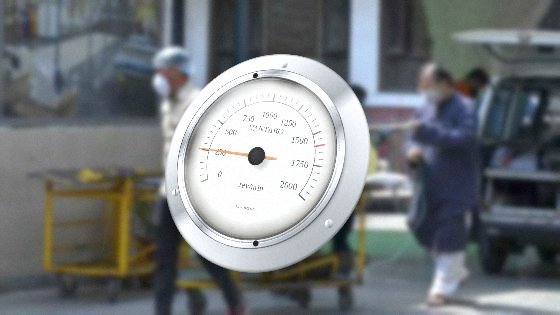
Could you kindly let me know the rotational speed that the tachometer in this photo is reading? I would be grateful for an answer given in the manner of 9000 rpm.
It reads 250 rpm
